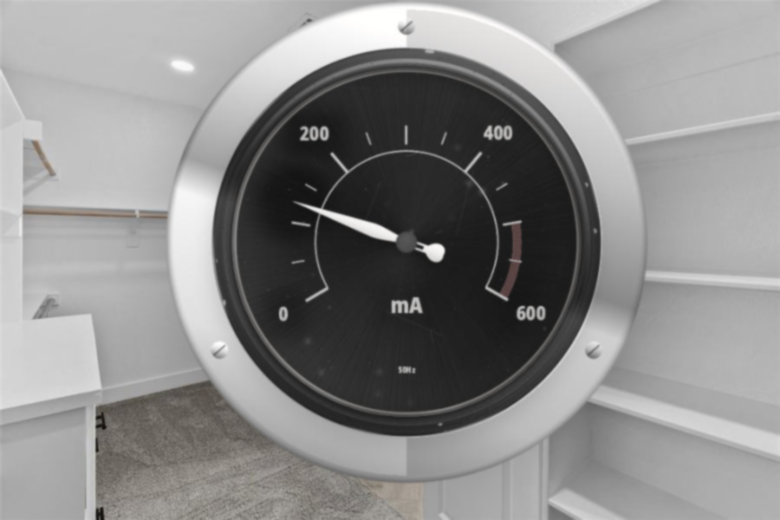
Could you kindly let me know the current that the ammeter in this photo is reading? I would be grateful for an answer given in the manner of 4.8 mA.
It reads 125 mA
